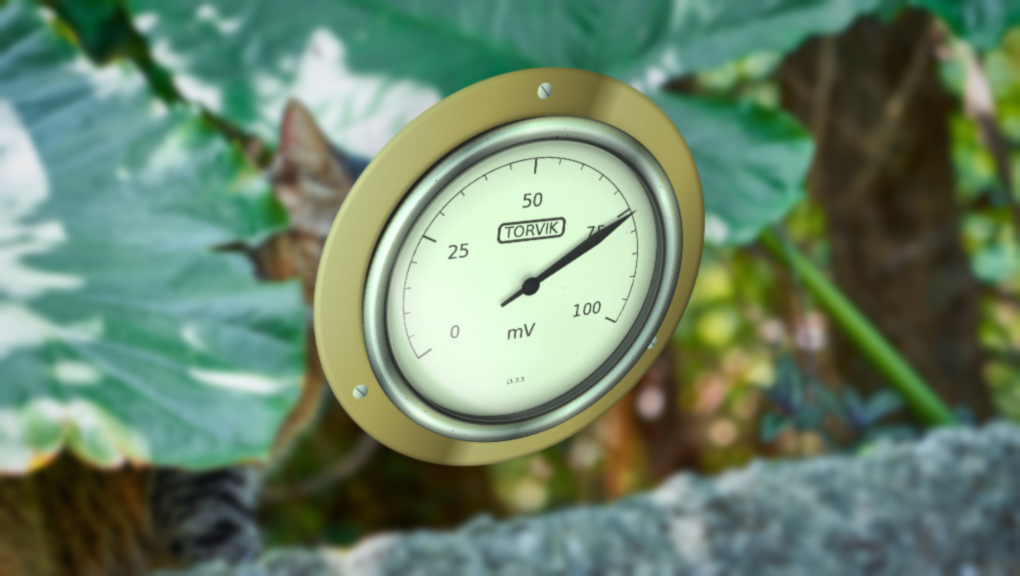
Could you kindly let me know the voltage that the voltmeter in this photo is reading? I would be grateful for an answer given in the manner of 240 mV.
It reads 75 mV
